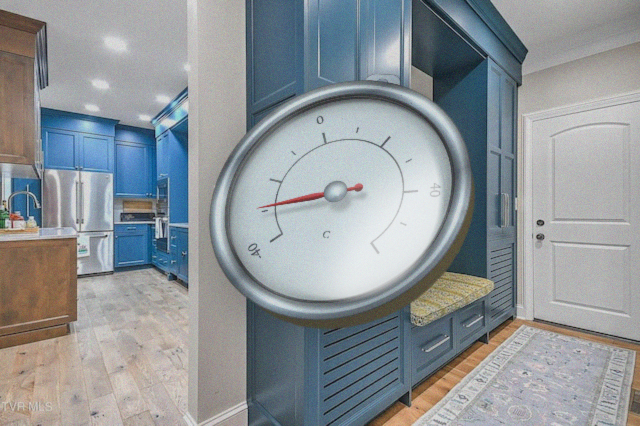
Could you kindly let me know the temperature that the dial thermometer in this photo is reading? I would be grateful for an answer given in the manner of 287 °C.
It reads -30 °C
